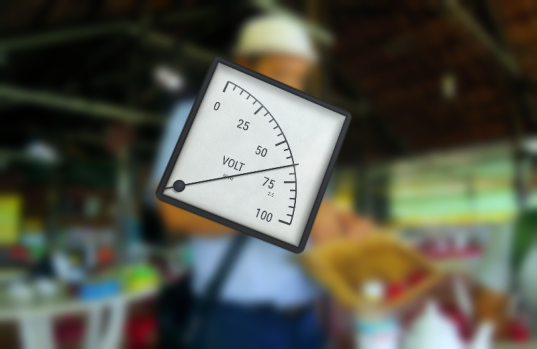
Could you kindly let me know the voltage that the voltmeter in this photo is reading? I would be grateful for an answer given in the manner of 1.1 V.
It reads 65 V
